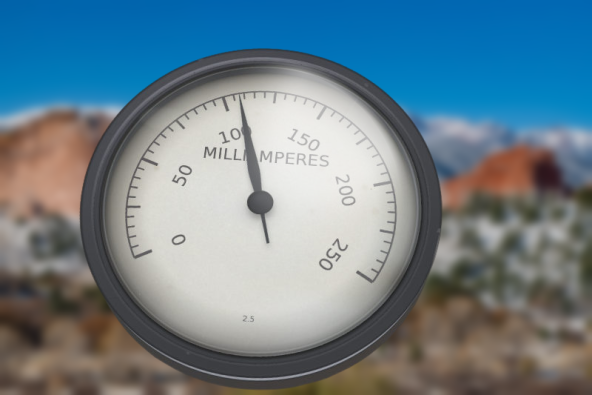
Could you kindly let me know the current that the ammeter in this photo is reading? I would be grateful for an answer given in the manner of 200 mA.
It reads 107.5 mA
